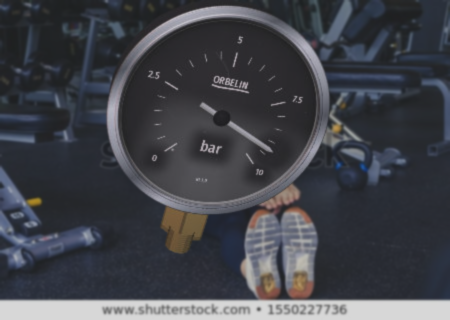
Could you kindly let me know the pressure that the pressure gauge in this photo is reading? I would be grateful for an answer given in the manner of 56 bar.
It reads 9.25 bar
